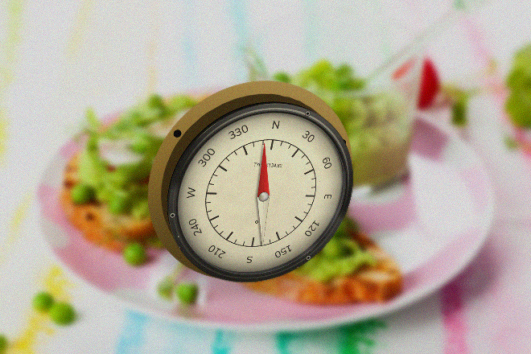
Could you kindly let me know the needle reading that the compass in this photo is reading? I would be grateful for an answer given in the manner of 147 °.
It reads 350 °
